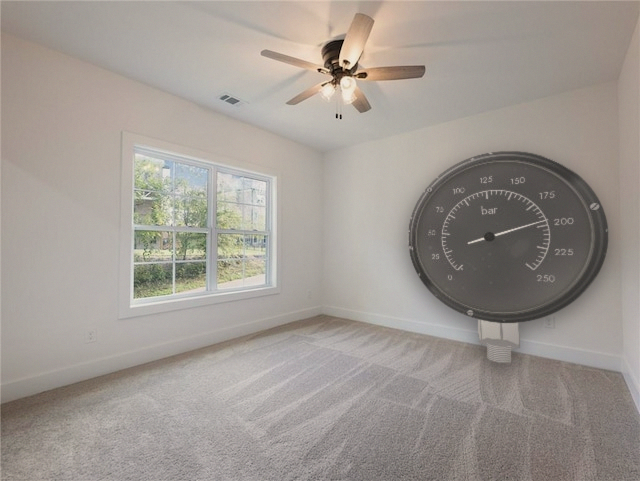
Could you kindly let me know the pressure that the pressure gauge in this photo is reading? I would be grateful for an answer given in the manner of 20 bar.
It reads 195 bar
